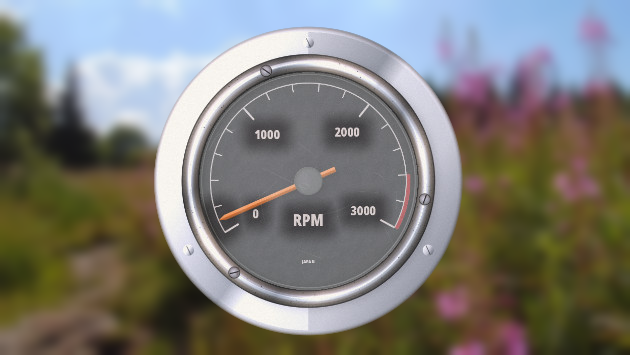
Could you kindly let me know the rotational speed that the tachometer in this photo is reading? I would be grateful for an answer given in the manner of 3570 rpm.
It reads 100 rpm
